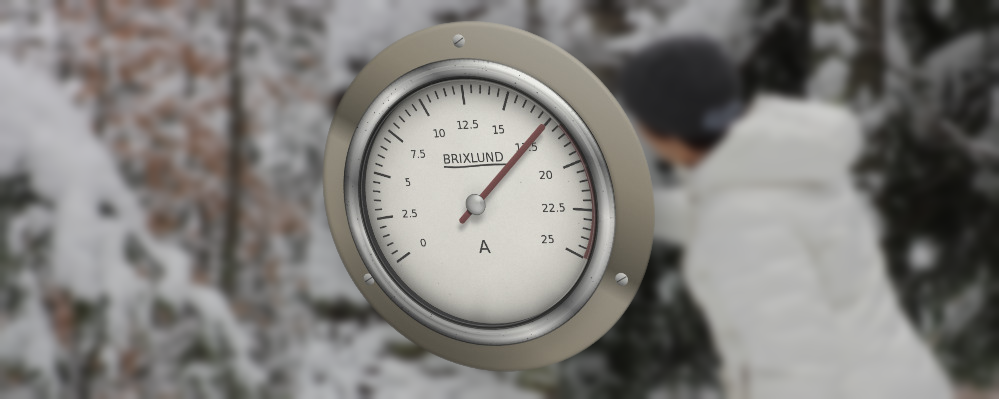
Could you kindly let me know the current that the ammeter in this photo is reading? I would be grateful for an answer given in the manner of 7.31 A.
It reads 17.5 A
